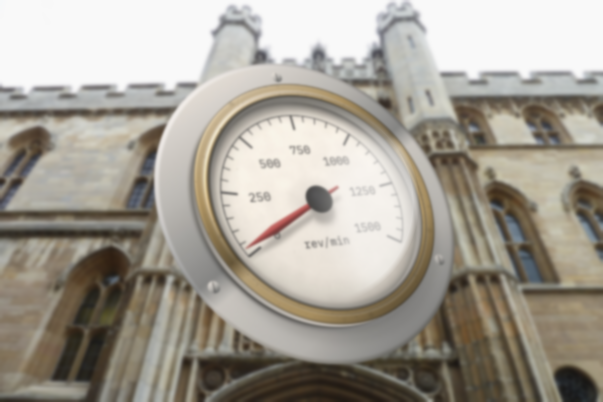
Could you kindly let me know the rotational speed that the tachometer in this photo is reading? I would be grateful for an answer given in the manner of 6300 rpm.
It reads 25 rpm
